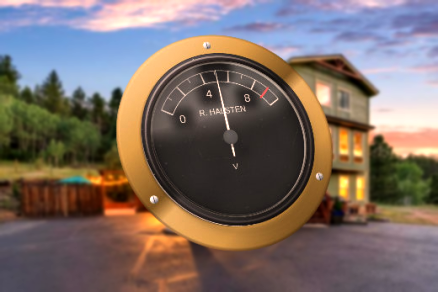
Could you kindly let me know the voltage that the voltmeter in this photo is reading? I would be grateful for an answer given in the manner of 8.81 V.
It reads 5 V
